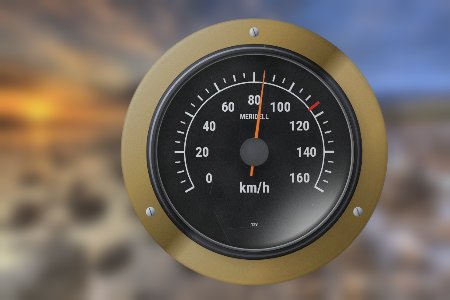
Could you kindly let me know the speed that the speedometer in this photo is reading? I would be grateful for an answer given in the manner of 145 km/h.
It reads 85 km/h
